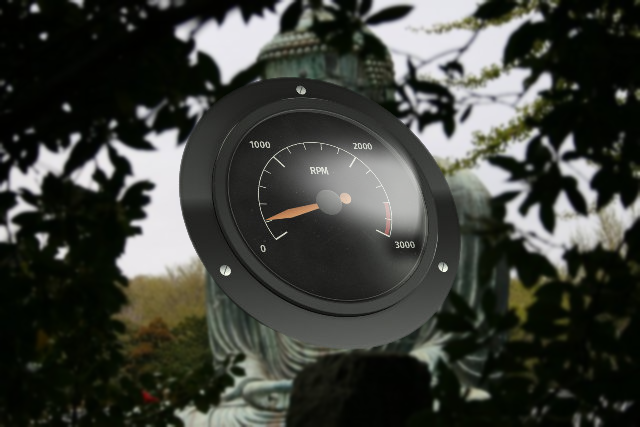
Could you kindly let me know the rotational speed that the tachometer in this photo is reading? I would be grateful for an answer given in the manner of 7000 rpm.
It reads 200 rpm
